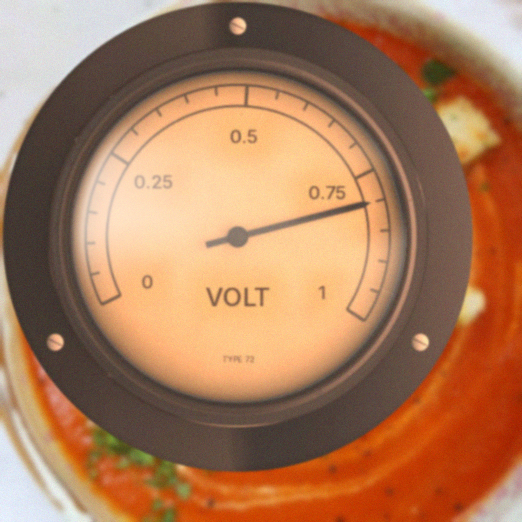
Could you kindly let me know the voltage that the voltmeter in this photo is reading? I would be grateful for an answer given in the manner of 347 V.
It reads 0.8 V
